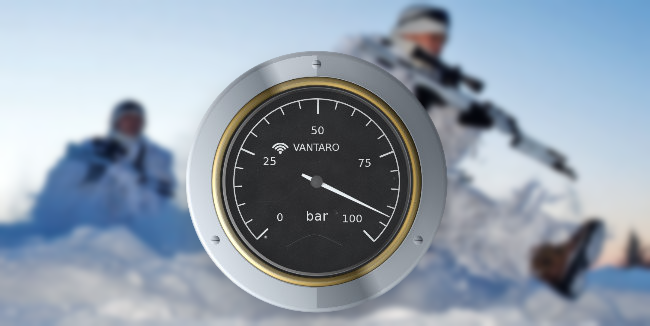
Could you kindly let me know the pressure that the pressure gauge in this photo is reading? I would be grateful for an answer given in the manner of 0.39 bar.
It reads 92.5 bar
